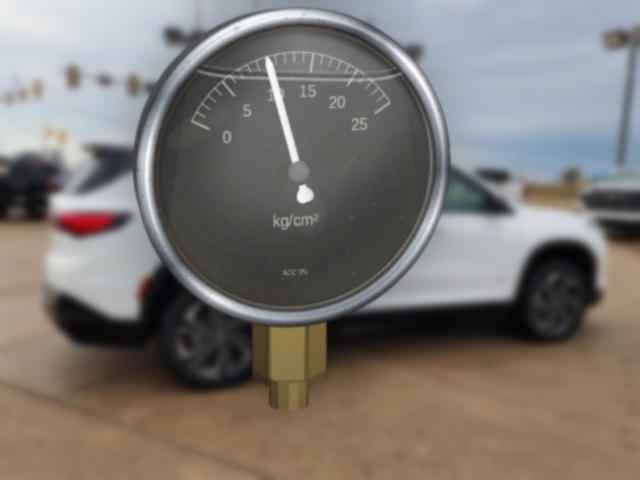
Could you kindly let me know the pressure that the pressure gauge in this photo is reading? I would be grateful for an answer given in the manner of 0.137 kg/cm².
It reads 10 kg/cm²
